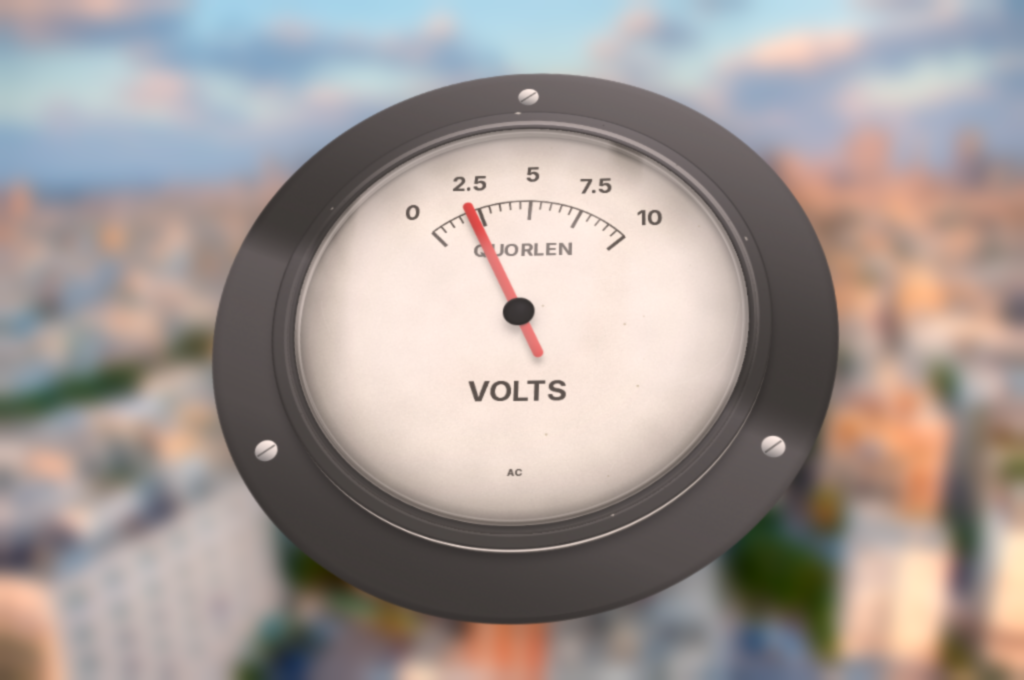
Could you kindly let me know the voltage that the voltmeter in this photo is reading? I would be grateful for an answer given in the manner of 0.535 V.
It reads 2 V
